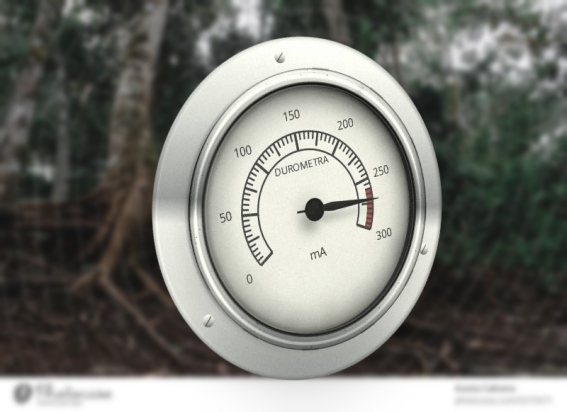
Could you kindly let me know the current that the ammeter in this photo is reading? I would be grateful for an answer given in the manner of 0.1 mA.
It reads 270 mA
